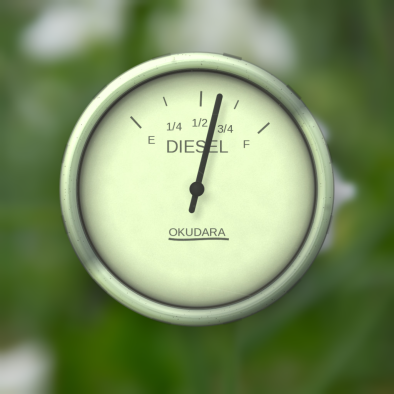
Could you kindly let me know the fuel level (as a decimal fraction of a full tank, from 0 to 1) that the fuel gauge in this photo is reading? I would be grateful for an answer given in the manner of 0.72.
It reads 0.625
